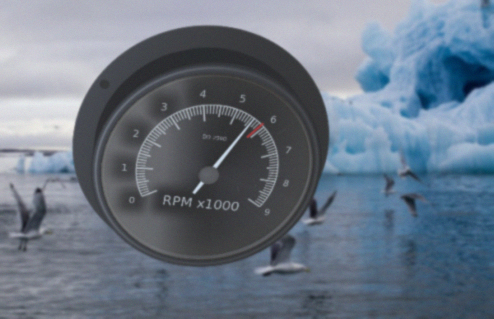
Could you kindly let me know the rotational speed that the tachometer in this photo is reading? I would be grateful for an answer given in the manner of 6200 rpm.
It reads 5500 rpm
